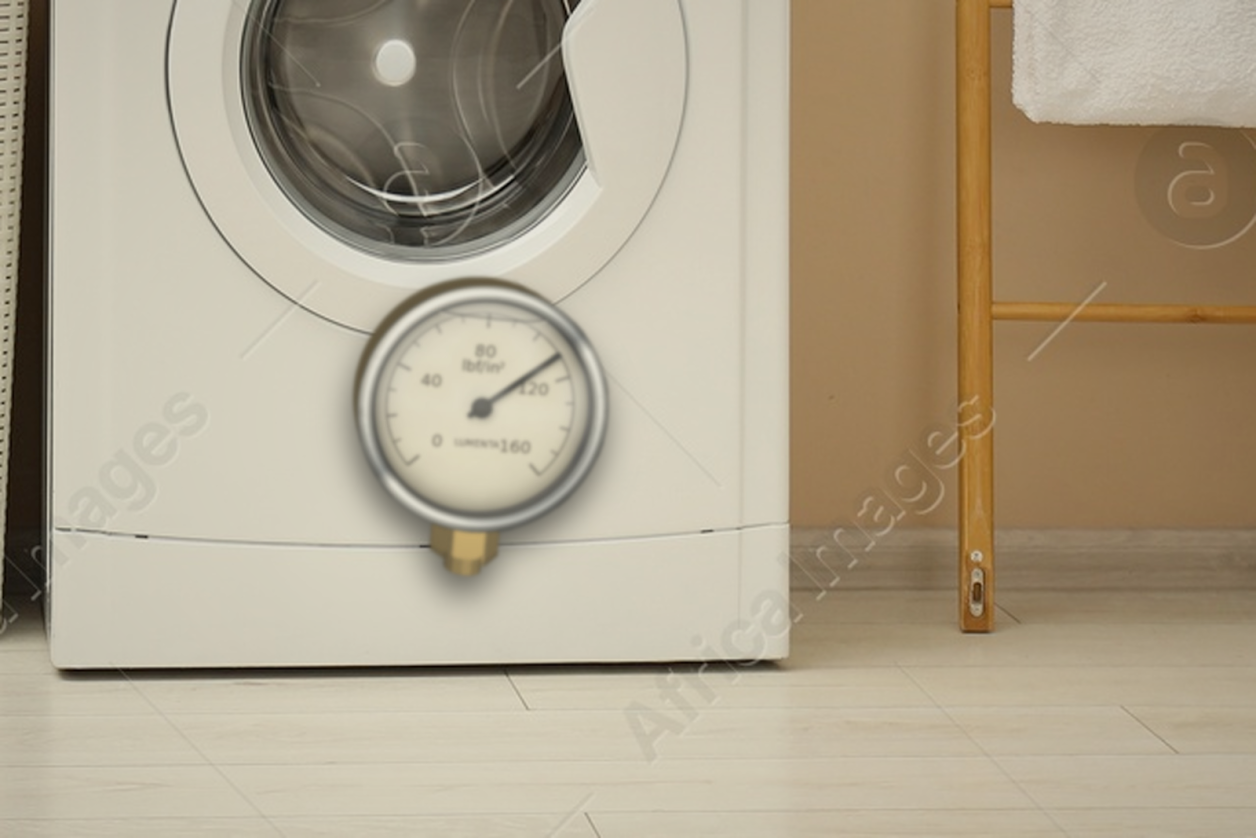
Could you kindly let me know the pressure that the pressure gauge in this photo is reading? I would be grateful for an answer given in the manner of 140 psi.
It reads 110 psi
